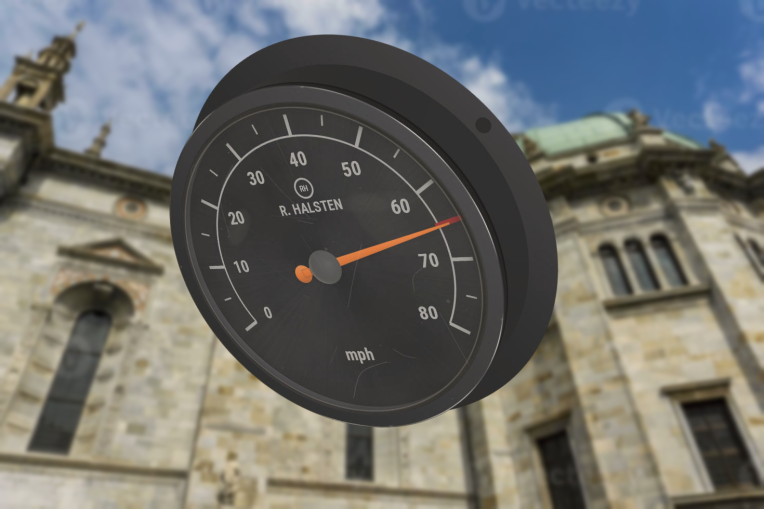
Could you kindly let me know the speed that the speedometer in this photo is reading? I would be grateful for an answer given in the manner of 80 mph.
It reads 65 mph
